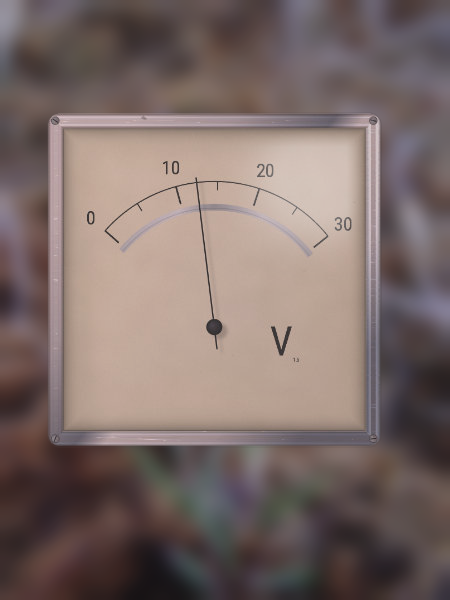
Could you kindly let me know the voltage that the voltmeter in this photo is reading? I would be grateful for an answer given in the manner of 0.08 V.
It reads 12.5 V
